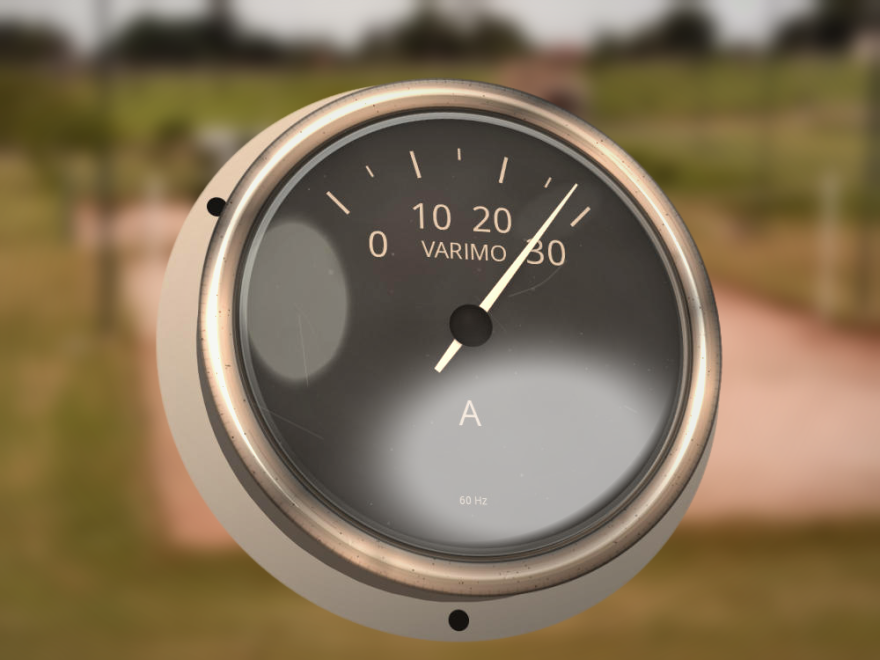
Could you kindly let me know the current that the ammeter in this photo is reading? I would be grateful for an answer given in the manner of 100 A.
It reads 27.5 A
